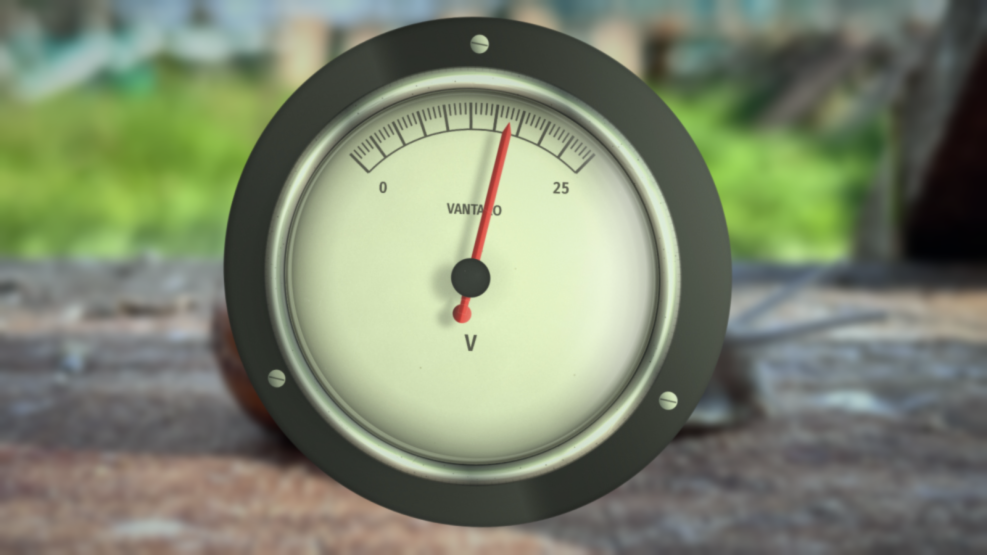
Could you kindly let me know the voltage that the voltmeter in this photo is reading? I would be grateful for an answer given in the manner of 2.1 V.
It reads 16.5 V
